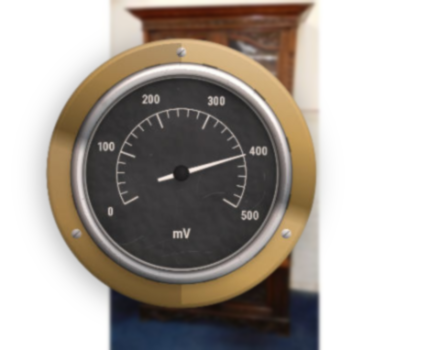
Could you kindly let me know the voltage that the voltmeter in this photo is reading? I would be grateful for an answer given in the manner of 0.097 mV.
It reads 400 mV
